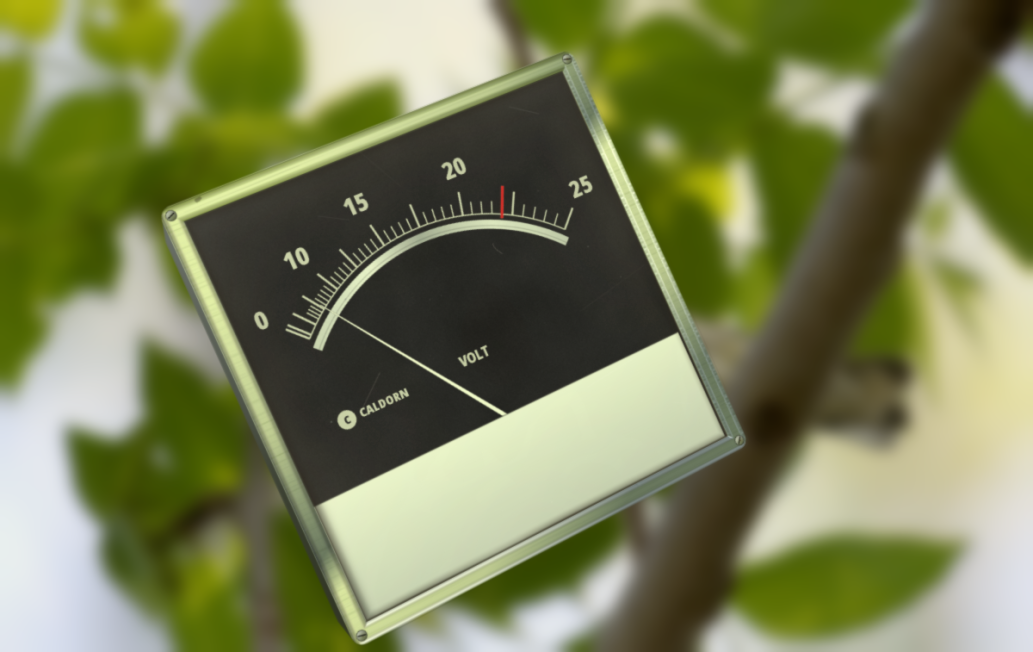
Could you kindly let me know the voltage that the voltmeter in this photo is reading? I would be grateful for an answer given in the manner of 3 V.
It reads 7.5 V
